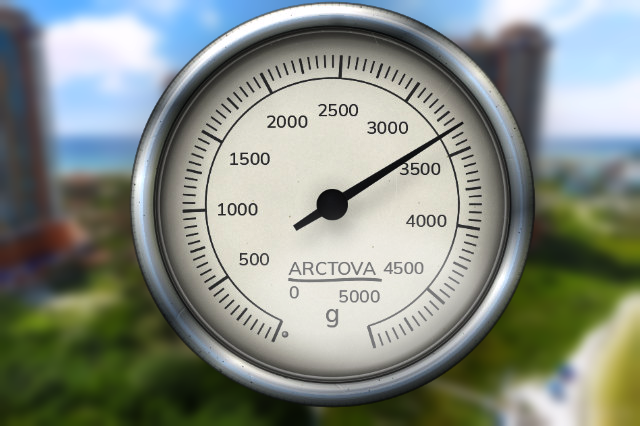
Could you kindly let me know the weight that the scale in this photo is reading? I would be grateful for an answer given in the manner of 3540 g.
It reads 3350 g
